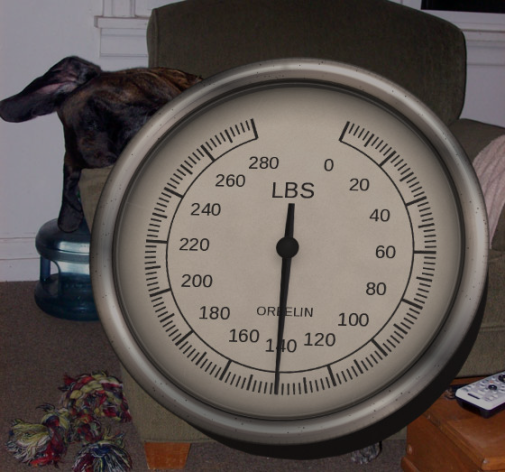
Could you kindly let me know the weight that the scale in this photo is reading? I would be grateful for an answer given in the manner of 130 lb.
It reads 140 lb
